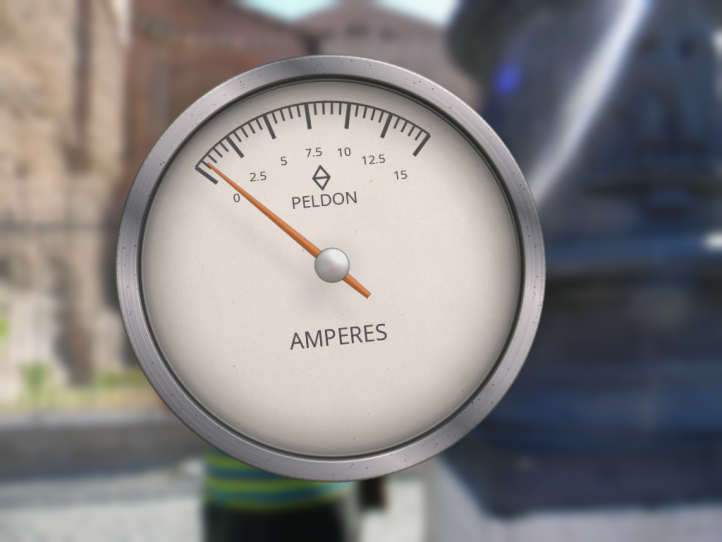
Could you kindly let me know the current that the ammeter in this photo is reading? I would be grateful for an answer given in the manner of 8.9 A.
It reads 0.5 A
